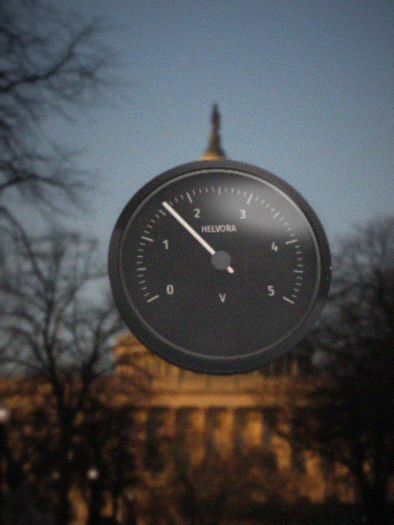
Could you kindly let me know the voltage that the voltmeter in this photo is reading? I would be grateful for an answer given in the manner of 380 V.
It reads 1.6 V
